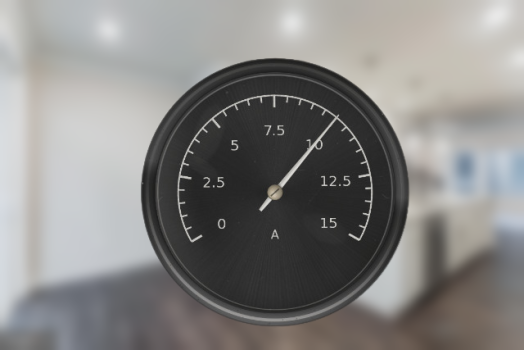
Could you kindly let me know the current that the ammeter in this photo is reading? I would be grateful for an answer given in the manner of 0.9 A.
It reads 10 A
